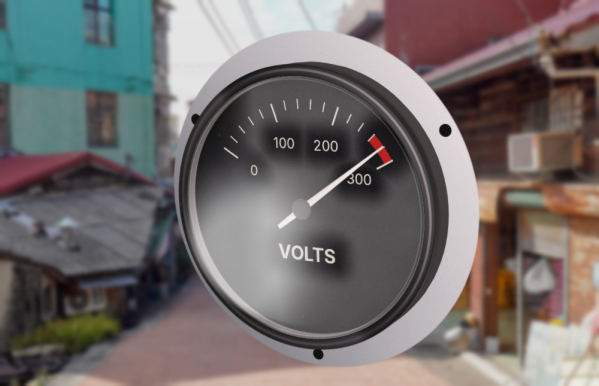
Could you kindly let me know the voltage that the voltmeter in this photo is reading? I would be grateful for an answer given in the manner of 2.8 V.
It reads 280 V
